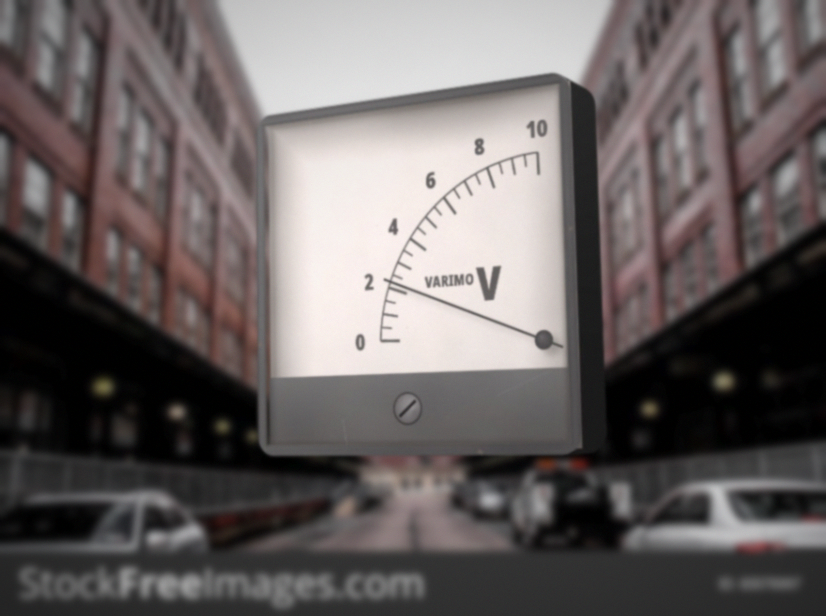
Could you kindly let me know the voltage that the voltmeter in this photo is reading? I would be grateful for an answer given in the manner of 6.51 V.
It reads 2.25 V
